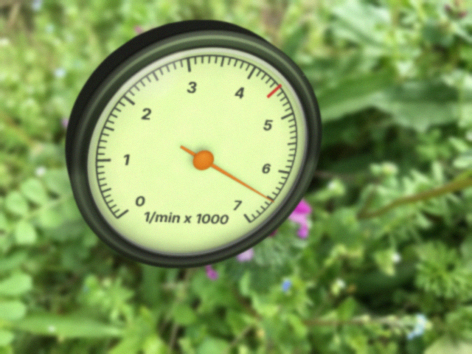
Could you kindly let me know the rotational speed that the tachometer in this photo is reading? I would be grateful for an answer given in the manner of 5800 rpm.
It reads 6500 rpm
